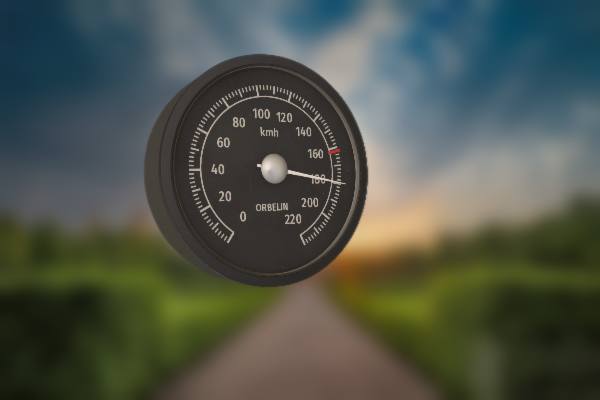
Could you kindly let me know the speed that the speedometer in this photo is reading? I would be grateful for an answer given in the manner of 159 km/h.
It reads 180 km/h
